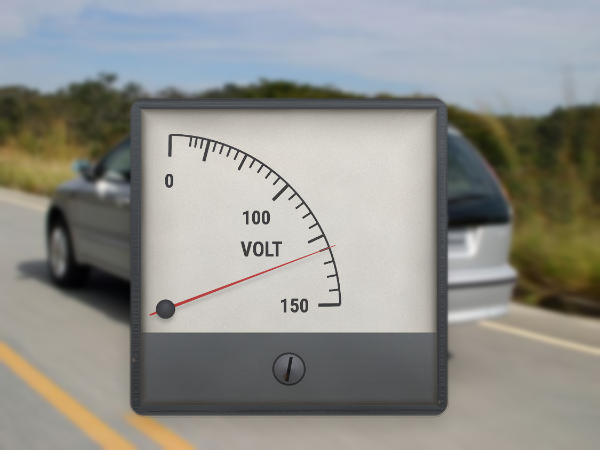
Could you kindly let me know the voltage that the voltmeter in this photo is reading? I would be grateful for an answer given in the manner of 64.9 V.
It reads 130 V
